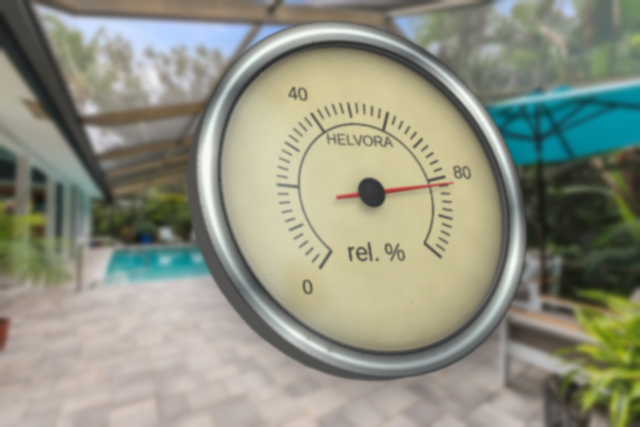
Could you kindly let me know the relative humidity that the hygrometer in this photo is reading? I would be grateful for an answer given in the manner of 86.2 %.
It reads 82 %
